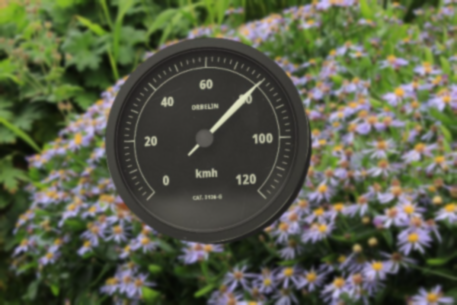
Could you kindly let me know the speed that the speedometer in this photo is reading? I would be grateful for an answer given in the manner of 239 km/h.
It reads 80 km/h
